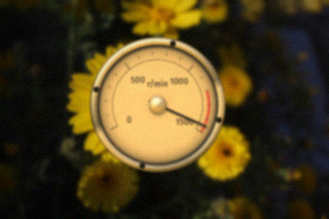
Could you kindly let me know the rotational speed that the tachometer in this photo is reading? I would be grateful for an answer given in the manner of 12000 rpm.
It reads 1450 rpm
